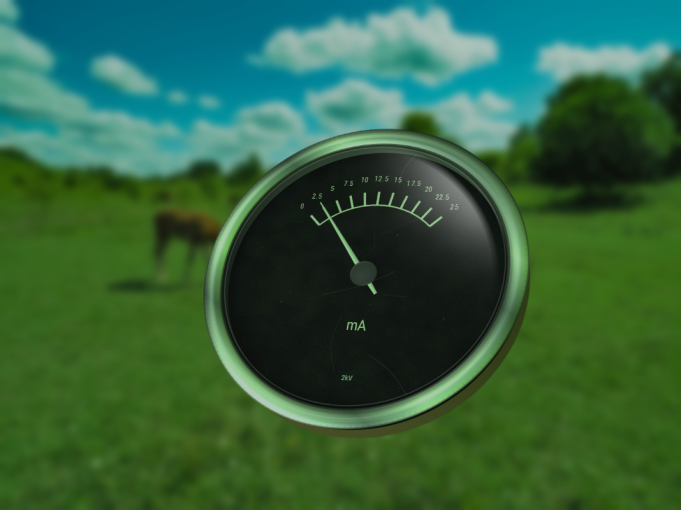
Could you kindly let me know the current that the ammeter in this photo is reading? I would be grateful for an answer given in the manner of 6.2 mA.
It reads 2.5 mA
